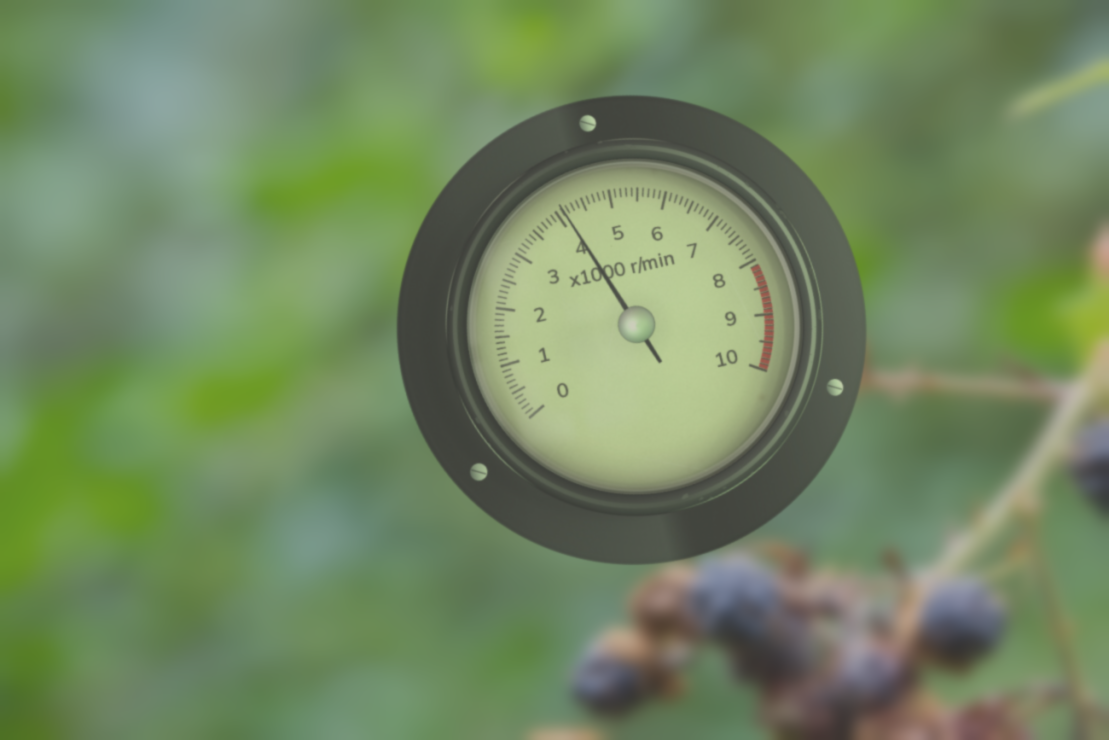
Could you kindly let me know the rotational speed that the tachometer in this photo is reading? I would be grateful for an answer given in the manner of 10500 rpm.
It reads 4100 rpm
